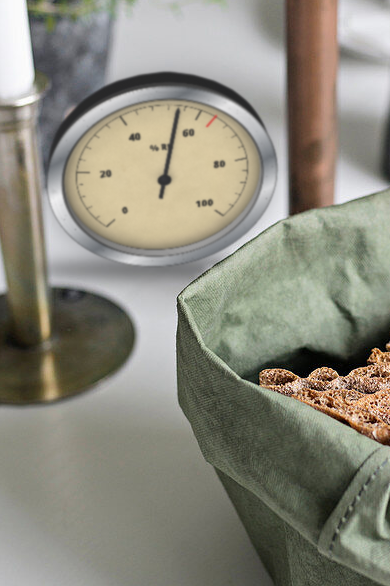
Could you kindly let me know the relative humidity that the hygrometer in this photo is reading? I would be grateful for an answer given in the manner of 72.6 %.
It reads 54 %
